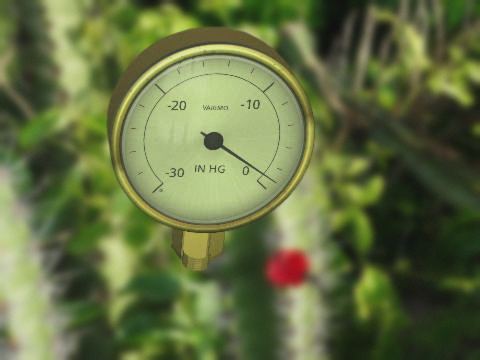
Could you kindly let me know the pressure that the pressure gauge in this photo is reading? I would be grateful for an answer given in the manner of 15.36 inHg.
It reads -1 inHg
